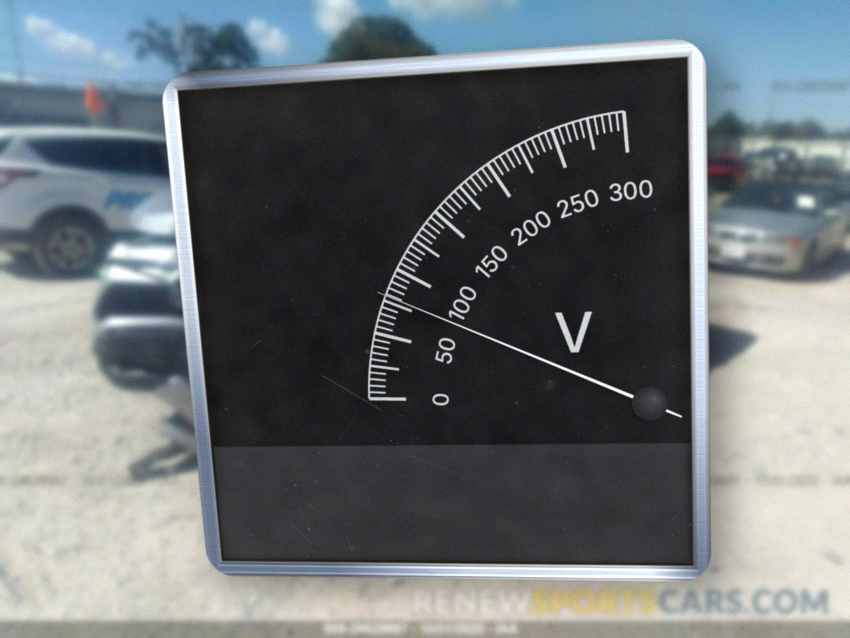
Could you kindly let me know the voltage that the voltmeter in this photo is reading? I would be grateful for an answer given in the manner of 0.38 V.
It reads 80 V
